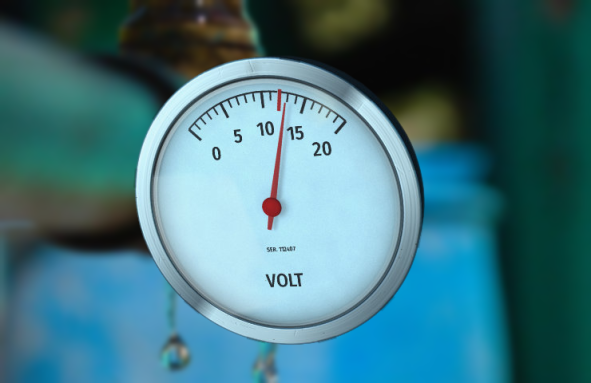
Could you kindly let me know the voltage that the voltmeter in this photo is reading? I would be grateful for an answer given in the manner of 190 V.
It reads 13 V
